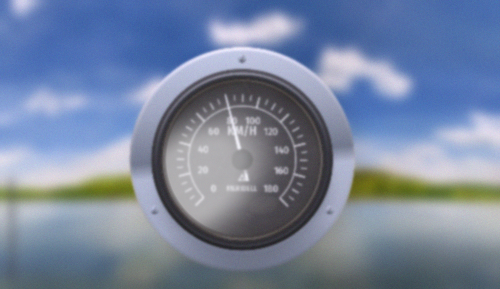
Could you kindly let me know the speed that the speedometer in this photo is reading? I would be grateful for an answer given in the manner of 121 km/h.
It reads 80 km/h
